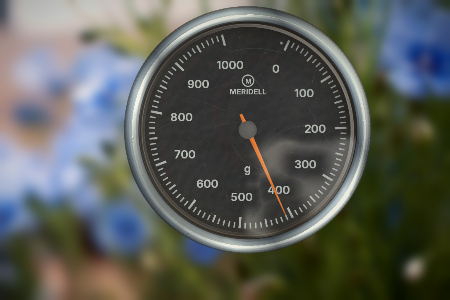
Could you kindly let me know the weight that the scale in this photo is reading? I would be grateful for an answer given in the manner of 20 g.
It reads 410 g
